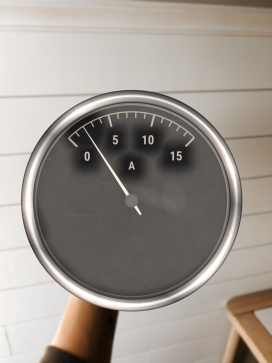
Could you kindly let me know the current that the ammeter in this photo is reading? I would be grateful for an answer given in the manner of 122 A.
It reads 2 A
